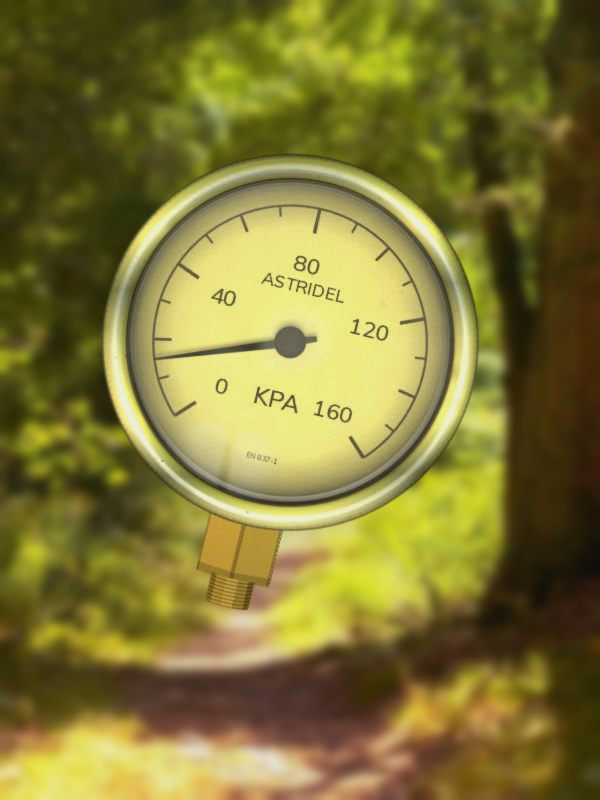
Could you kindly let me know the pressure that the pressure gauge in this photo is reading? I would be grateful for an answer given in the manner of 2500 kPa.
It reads 15 kPa
